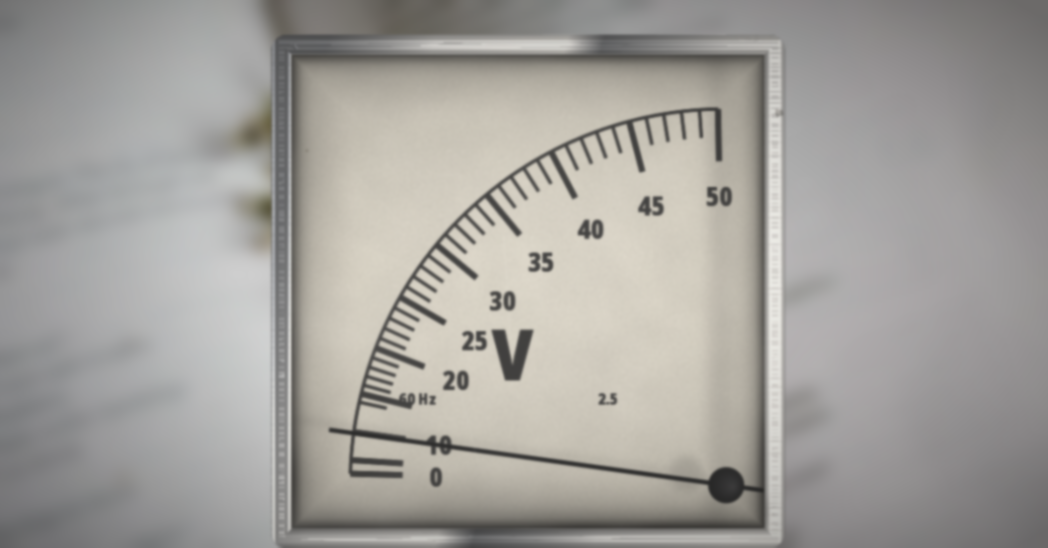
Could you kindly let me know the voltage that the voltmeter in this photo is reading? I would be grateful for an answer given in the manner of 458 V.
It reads 10 V
